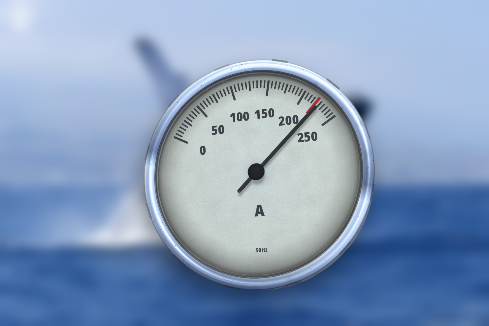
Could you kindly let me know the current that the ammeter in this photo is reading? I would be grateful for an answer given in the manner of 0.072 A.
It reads 225 A
